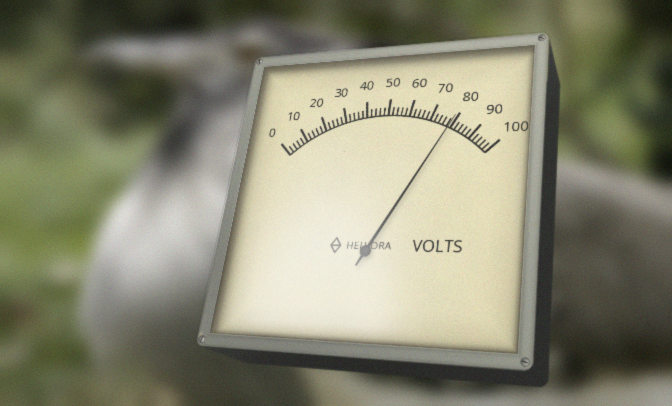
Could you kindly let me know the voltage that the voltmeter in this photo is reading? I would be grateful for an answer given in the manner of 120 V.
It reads 80 V
